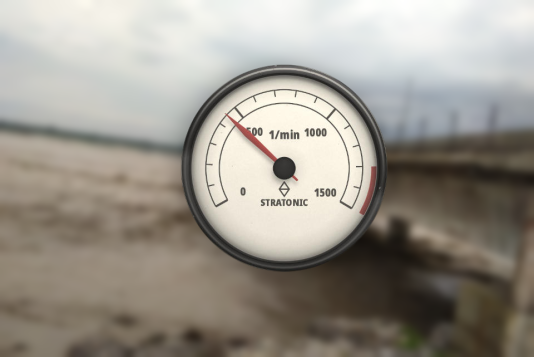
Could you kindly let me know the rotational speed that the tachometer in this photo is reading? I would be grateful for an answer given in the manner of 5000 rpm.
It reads 450 rpm
